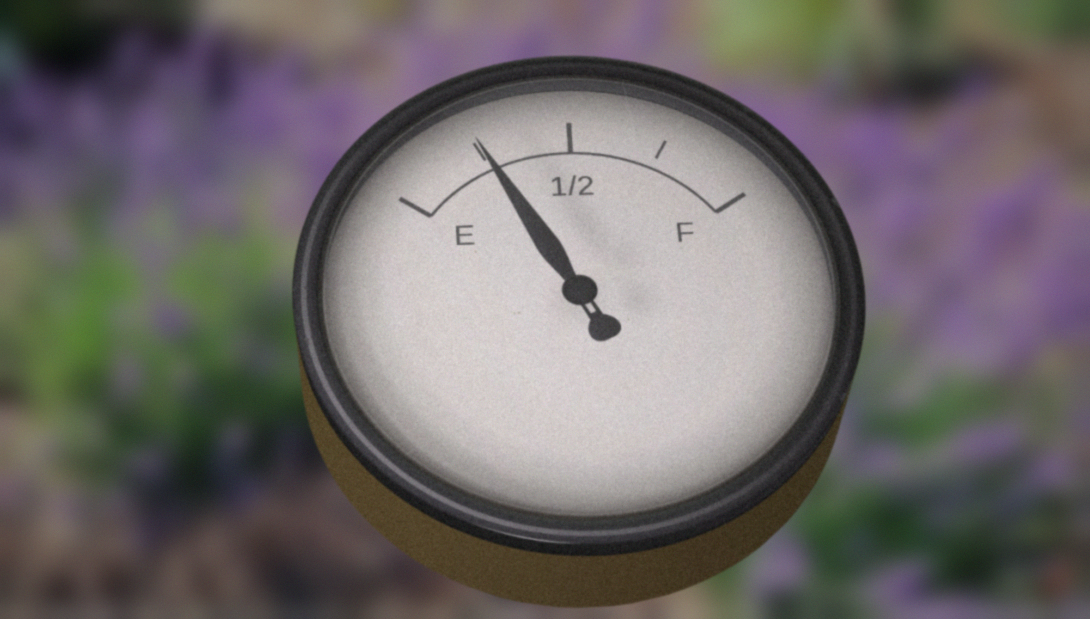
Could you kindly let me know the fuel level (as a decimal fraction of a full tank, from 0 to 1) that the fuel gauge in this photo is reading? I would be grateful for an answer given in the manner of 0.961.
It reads 0.25
